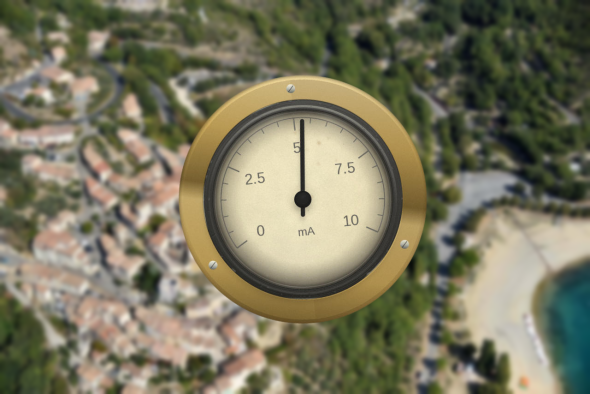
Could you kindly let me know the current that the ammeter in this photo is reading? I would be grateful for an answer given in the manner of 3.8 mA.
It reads 5.25 mA
